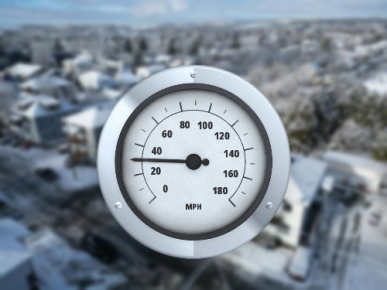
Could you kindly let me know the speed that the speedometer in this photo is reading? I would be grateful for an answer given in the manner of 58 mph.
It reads 30 mph
